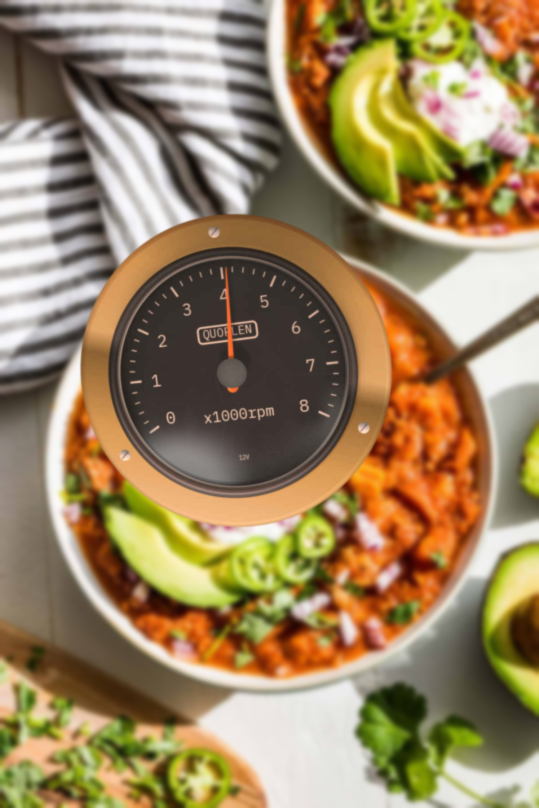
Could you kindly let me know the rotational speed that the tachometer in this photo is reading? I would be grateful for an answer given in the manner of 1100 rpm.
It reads 4100 rpm
